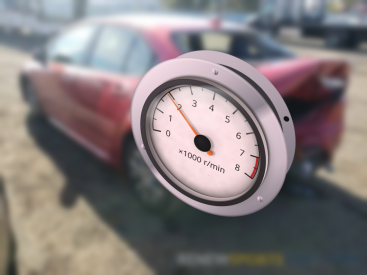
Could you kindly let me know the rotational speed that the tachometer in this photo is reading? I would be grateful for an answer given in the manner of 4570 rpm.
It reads 2000 rpm
